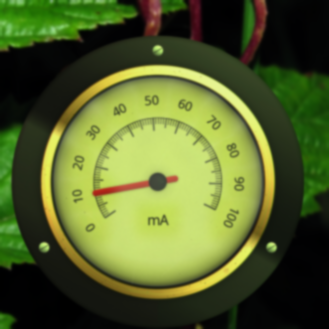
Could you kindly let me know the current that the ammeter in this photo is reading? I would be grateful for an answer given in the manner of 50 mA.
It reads 10 mA
